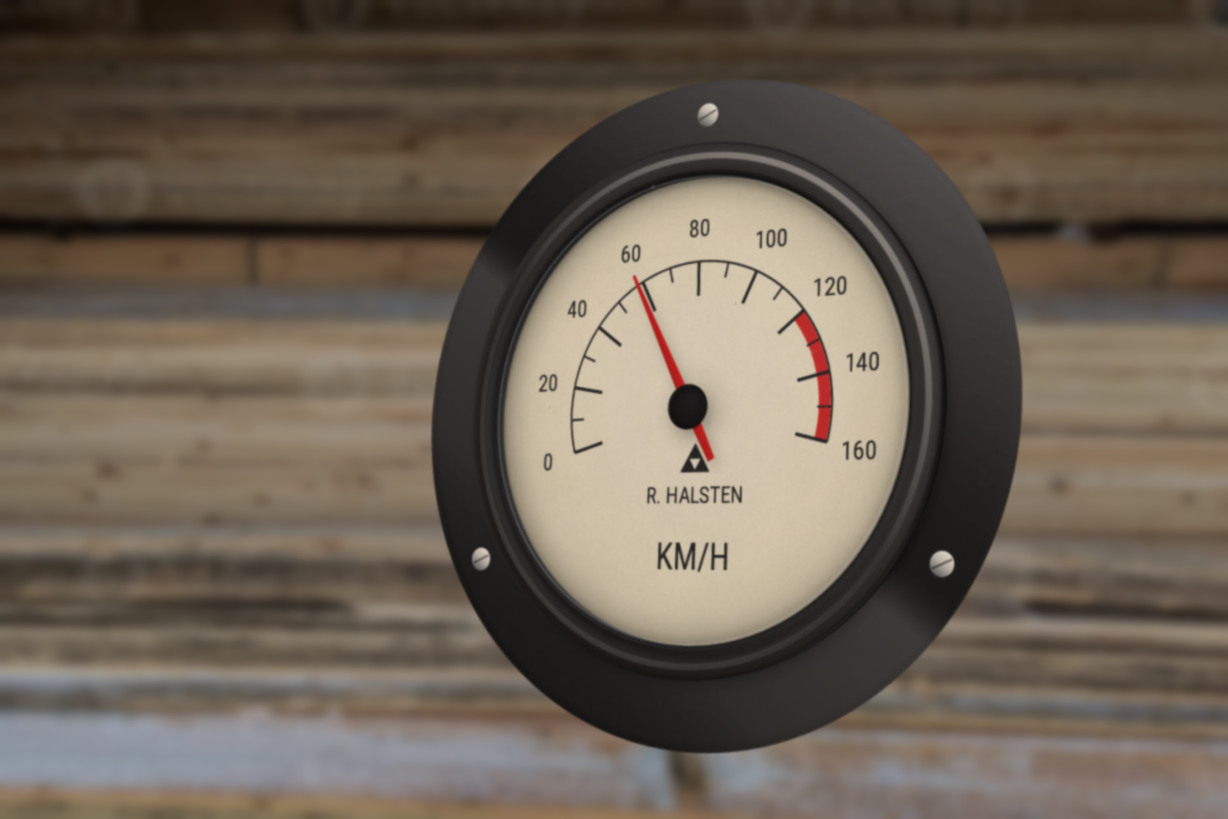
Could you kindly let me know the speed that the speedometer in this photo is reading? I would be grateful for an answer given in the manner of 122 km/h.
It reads 60 km/h
